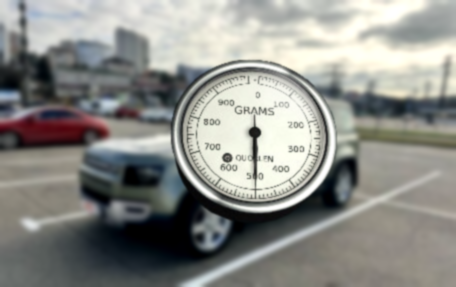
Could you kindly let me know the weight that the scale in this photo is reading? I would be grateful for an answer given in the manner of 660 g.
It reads 500 g
